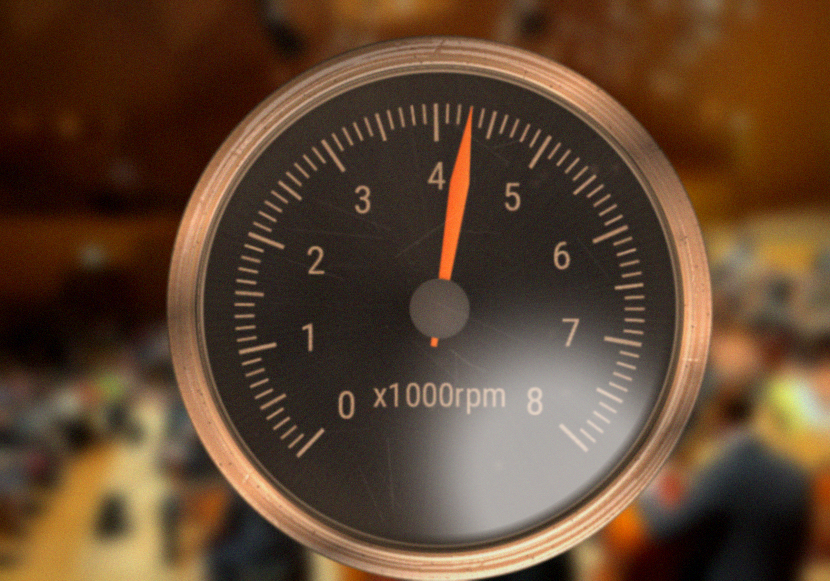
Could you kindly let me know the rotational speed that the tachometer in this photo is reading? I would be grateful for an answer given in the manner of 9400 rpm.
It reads 4300 rpm
